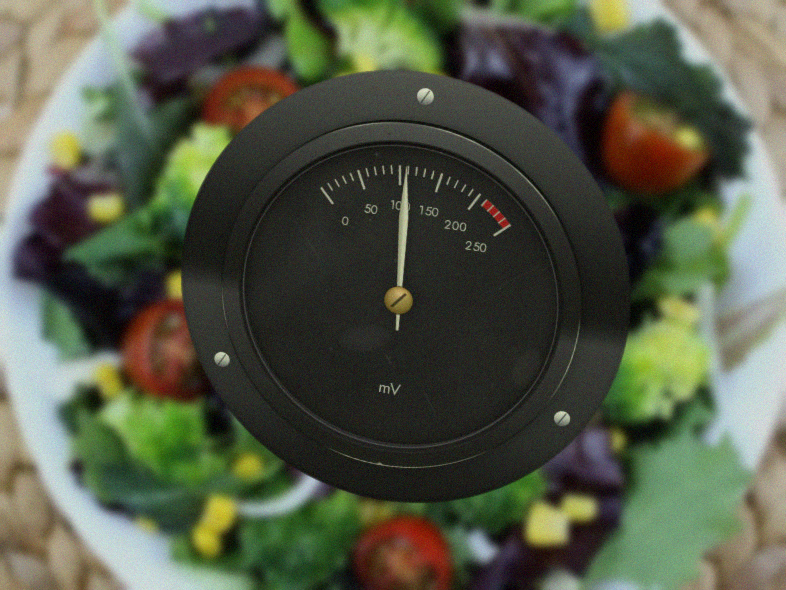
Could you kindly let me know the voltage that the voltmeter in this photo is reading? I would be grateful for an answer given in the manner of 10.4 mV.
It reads 110 mV
